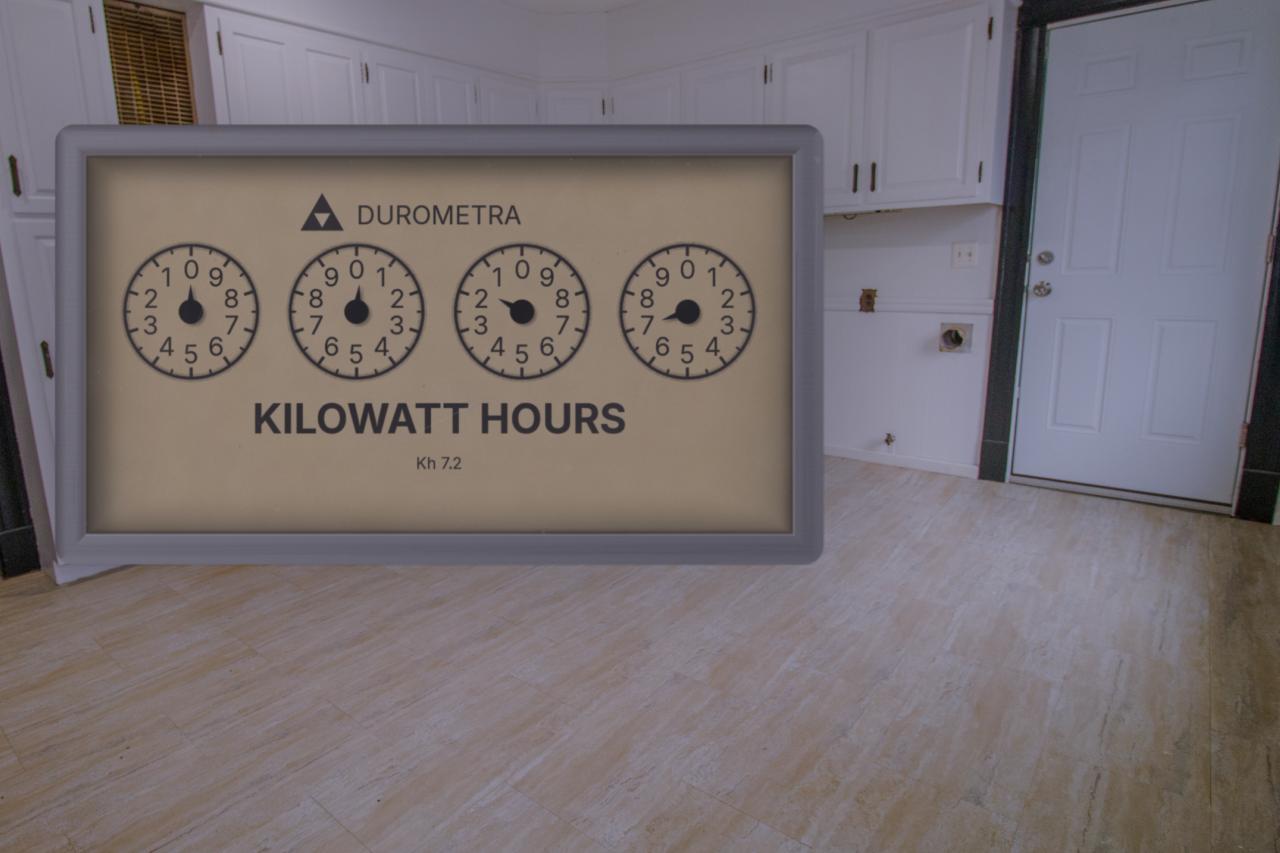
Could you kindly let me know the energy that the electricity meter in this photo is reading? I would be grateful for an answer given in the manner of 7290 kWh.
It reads 17 kWh
